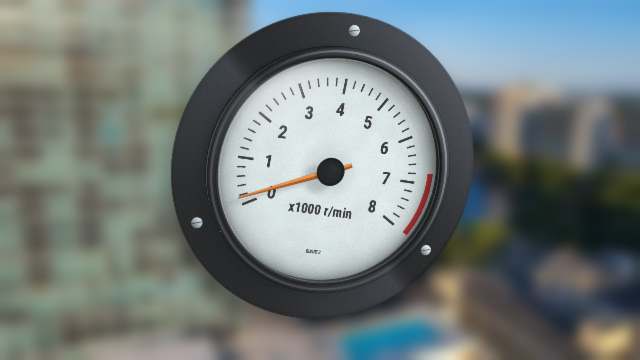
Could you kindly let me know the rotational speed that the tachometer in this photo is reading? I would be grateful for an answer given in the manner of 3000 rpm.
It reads 200 rpm
